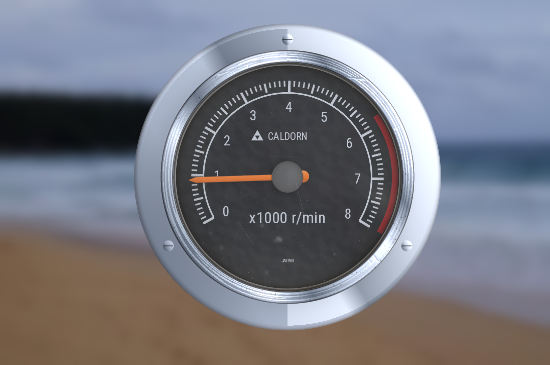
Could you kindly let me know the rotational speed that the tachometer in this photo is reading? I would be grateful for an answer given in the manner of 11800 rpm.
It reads 900 rpm
